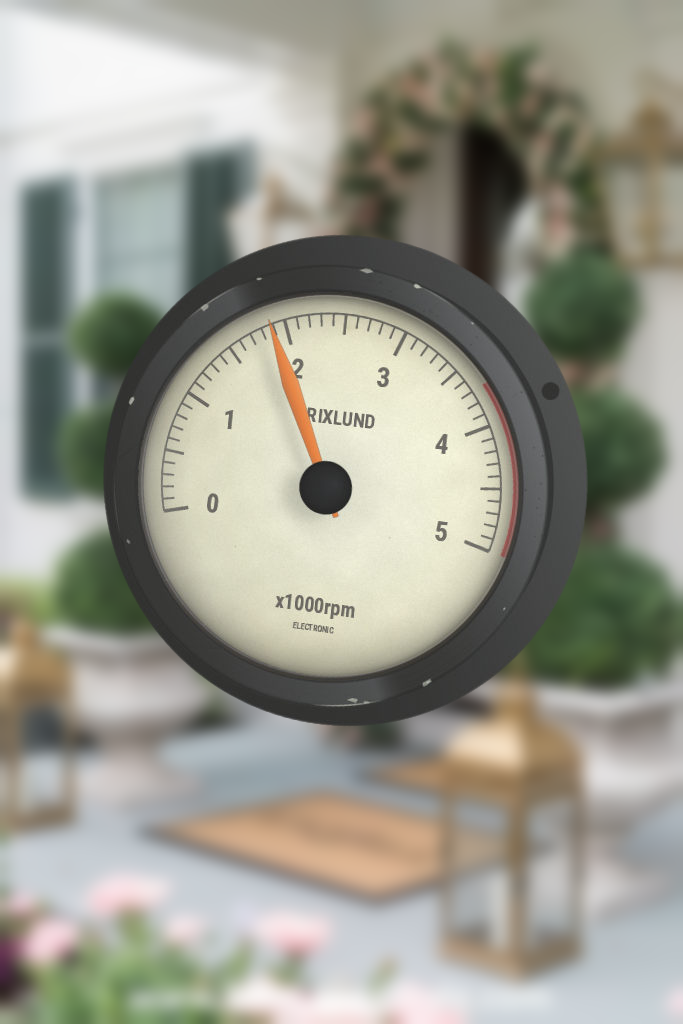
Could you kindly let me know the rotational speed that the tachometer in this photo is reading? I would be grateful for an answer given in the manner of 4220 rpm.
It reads 1900 rpm
